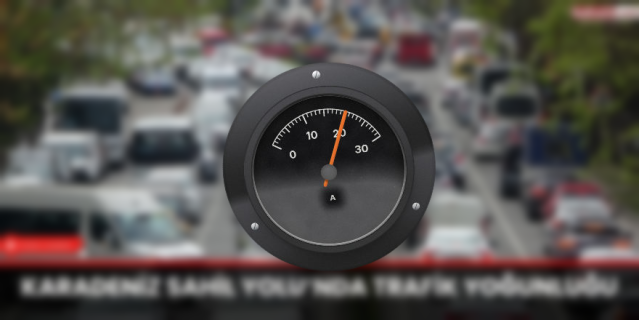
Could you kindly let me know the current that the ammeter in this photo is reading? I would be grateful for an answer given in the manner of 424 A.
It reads 20 A
